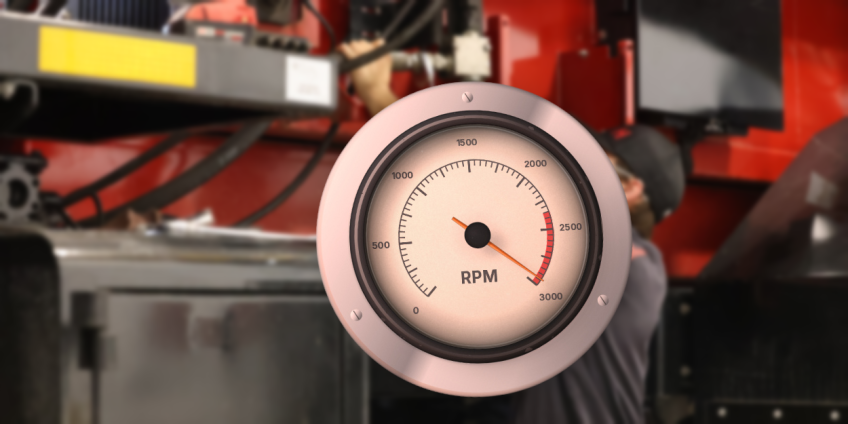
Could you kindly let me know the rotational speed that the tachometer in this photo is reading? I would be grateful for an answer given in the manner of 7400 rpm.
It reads 2950 rpm
